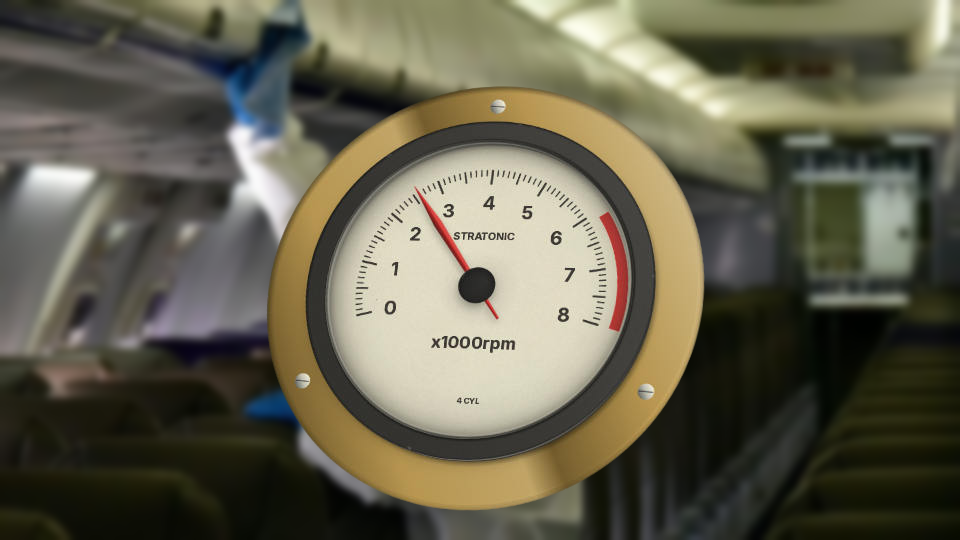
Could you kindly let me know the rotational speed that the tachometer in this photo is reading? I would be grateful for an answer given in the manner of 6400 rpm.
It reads 2600 rpm
